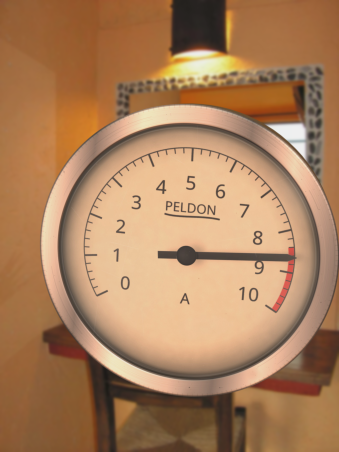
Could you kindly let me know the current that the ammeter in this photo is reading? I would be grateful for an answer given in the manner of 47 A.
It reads 8.6 A
